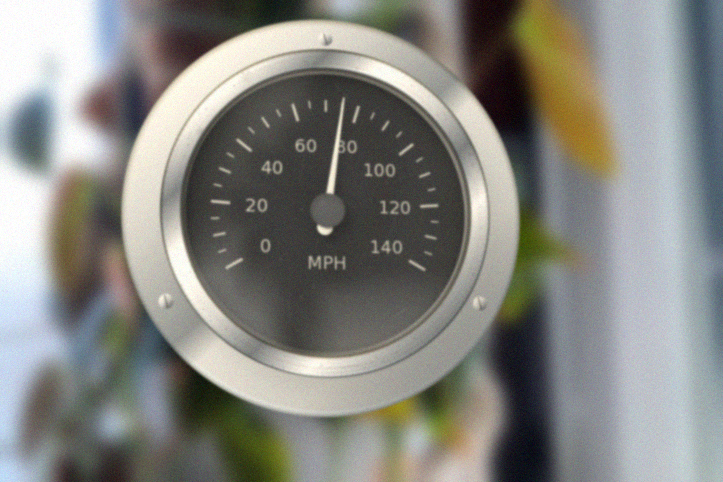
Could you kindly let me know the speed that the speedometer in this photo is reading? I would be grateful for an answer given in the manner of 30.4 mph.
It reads 75 mph
